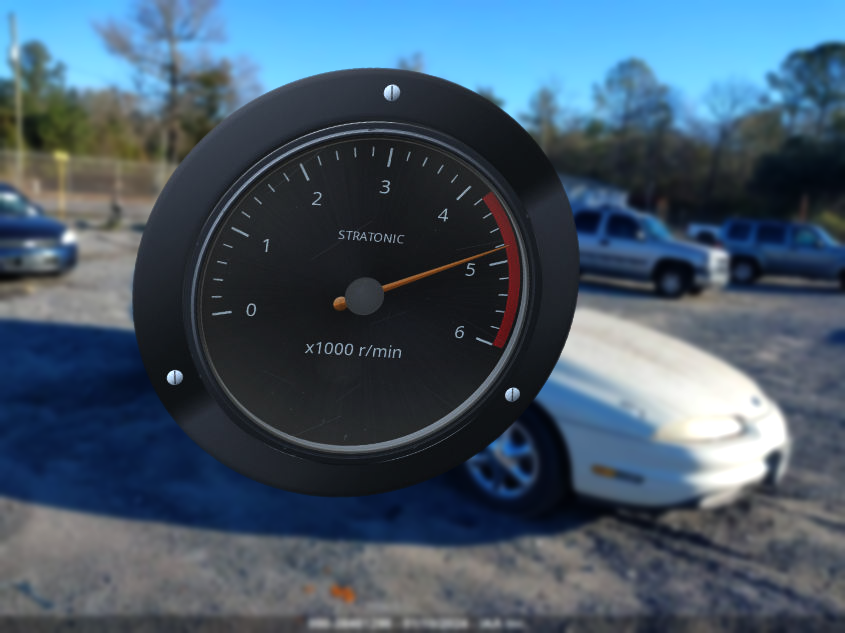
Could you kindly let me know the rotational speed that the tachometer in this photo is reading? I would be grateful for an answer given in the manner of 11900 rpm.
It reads 4800 rpm
